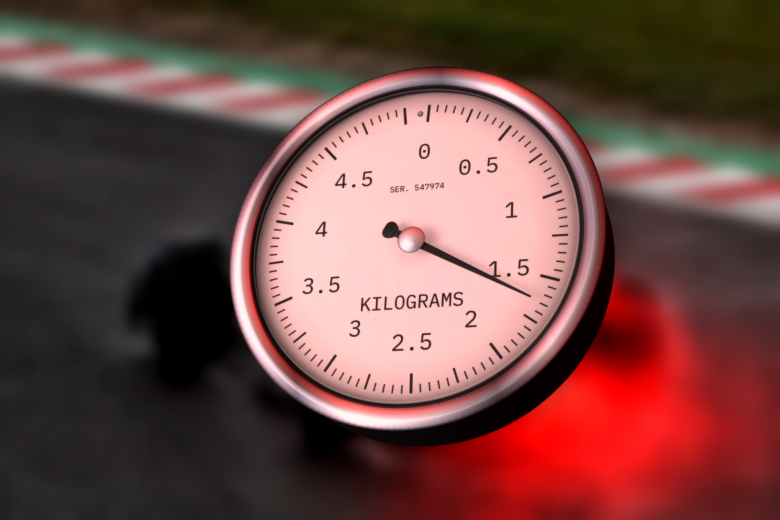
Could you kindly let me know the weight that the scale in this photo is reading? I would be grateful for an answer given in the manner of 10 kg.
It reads 1.65 kg
